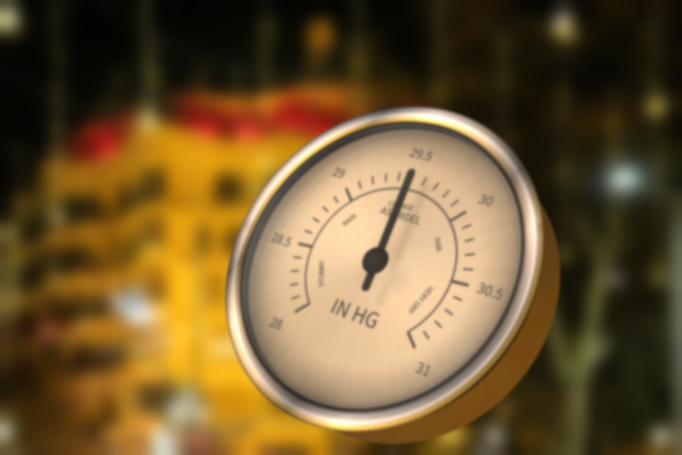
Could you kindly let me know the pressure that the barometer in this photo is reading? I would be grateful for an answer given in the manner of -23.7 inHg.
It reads 29.5 inHg
